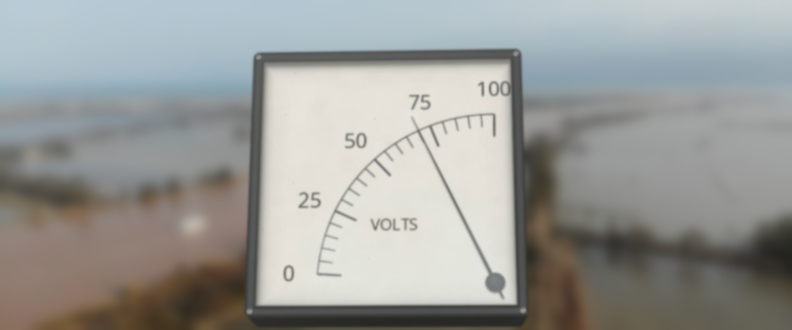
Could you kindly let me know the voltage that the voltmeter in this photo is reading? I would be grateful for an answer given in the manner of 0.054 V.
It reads 70 V
